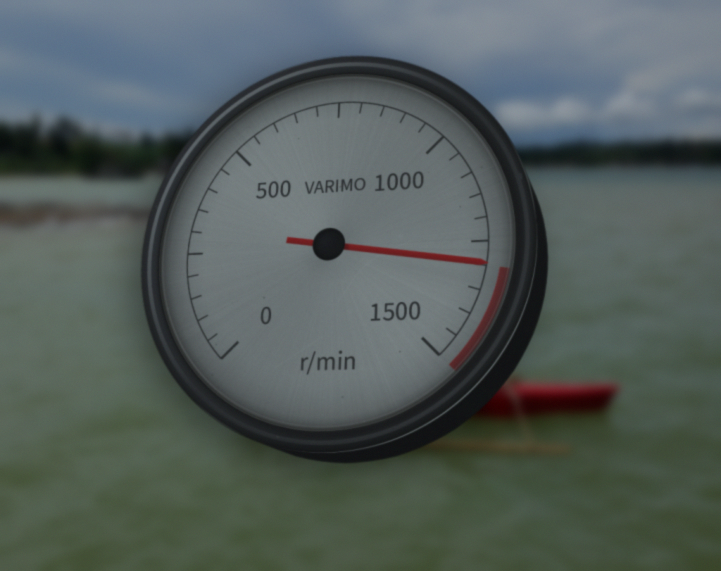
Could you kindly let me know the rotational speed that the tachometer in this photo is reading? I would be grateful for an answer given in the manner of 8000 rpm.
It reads 1300 rpm
